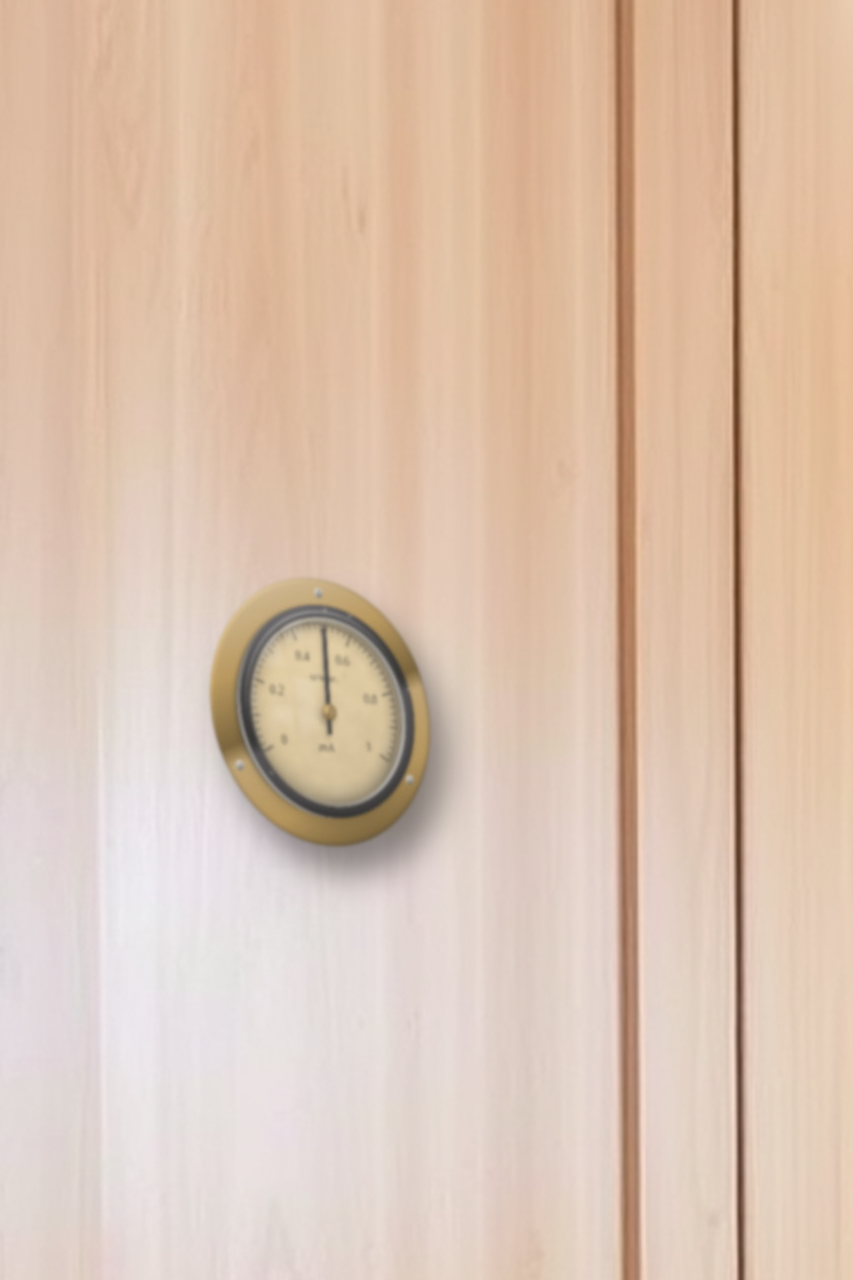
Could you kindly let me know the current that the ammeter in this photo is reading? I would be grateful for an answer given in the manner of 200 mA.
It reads 0.5 mA
